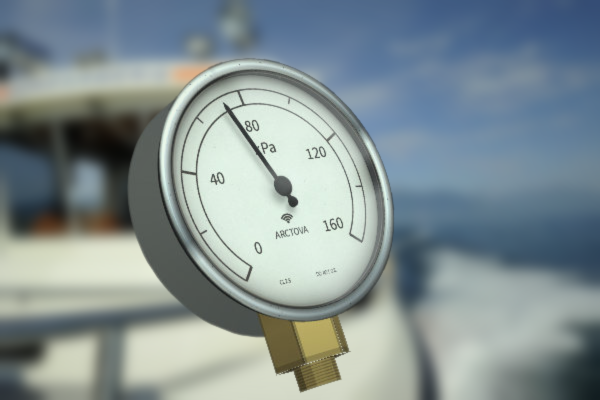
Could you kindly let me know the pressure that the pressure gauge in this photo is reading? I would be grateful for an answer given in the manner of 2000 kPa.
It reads 70 kPa
